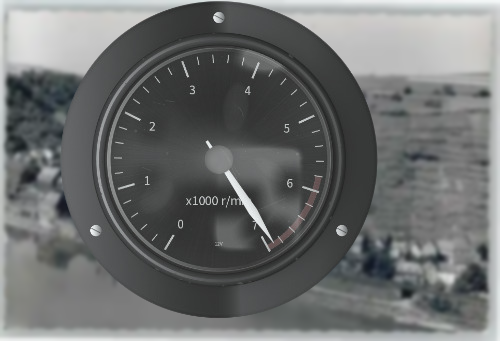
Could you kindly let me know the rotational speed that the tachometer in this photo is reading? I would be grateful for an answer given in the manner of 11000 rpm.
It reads 6900 rpm
